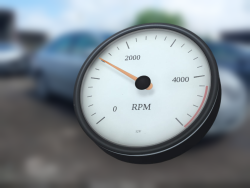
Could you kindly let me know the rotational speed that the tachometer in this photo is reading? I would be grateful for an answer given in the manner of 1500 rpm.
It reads 1400 rpm
